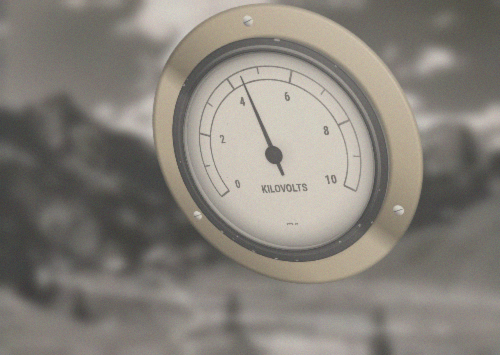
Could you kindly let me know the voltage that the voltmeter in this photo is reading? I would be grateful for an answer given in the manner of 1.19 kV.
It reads 4.5 kV
